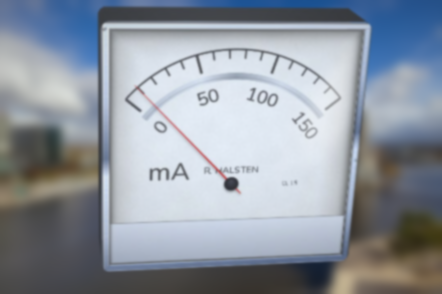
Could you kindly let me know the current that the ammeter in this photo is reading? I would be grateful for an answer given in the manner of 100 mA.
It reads 10 mA
